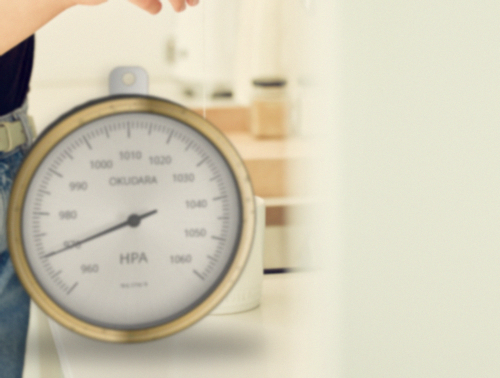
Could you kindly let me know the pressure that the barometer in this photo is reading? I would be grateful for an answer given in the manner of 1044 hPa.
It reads 970 hPa
